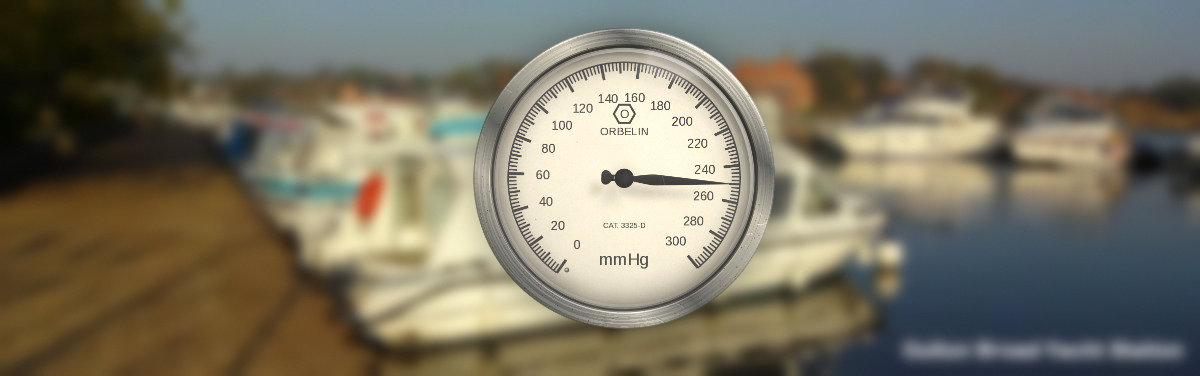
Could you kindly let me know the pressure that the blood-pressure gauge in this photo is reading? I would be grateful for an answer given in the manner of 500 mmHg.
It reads 250 mmHg
